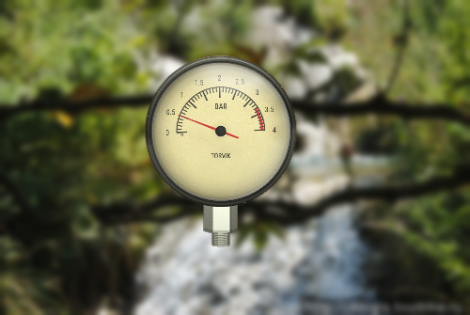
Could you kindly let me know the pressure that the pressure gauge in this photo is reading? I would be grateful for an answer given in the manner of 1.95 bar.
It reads 0.5 bar
